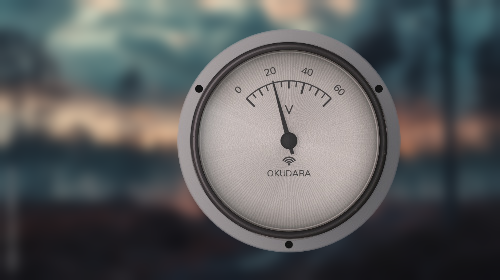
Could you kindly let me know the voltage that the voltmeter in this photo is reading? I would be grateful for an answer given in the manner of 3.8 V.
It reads 20 V
